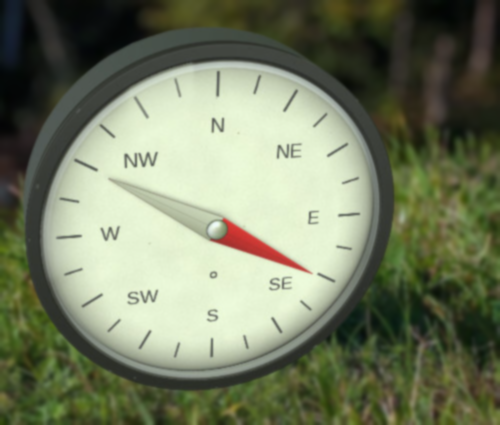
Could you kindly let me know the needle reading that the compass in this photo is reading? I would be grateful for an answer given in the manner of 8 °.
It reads 120 °
